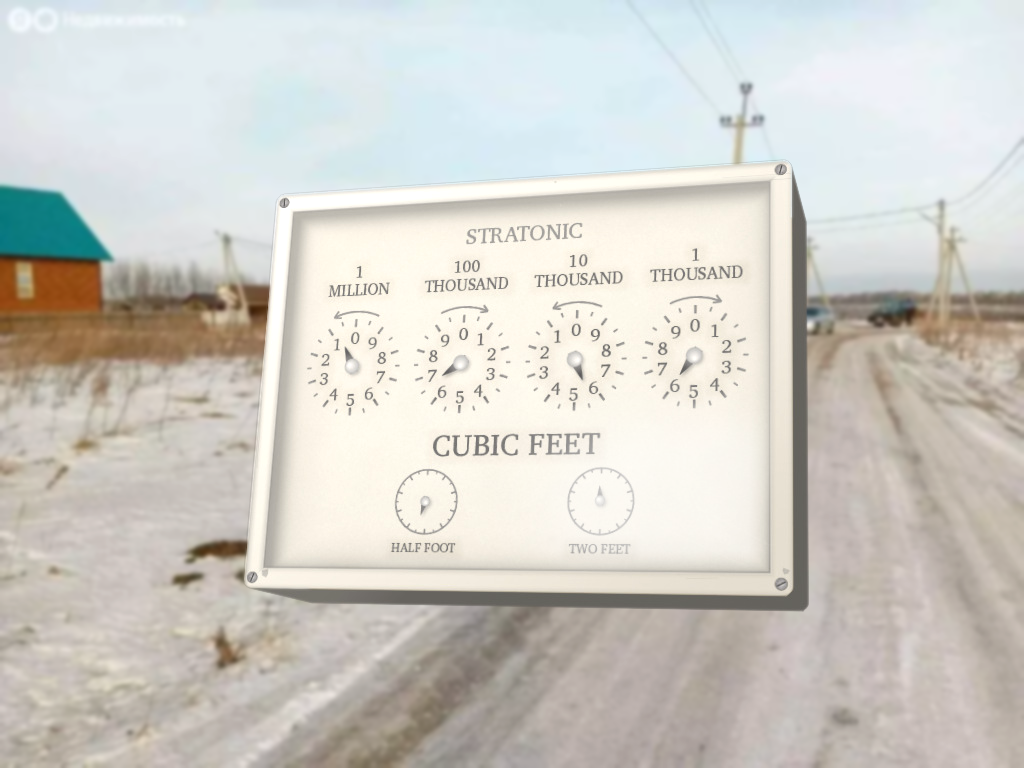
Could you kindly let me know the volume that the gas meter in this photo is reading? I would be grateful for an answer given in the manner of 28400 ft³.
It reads 65600 ft³
